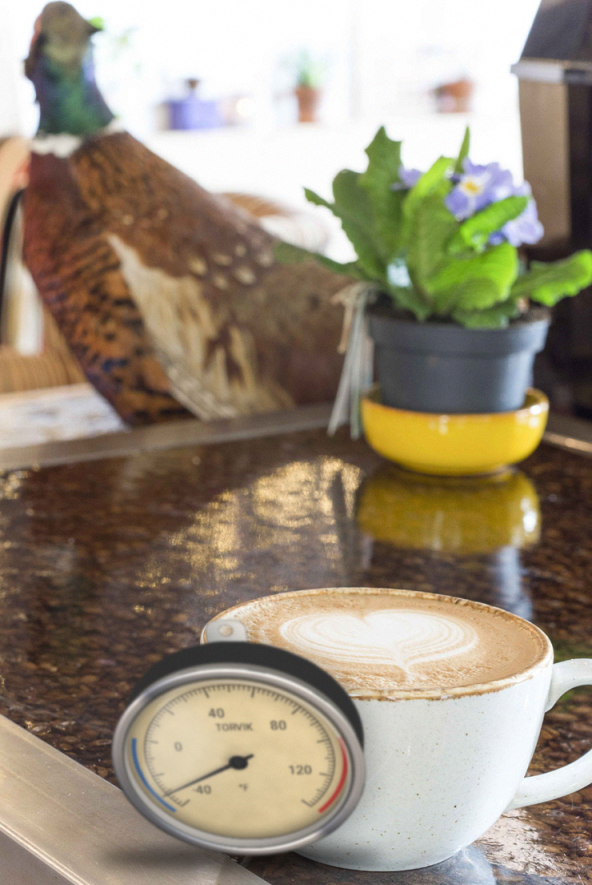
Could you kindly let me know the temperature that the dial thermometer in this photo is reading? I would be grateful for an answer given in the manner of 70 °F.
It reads -30 °F
